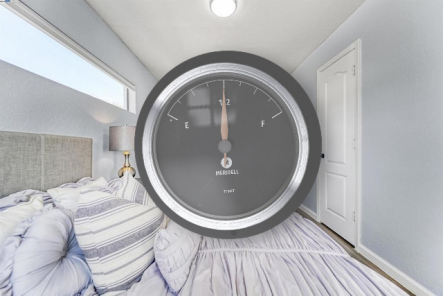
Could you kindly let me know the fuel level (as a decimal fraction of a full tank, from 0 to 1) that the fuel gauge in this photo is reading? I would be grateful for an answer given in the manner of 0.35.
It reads 0.5
